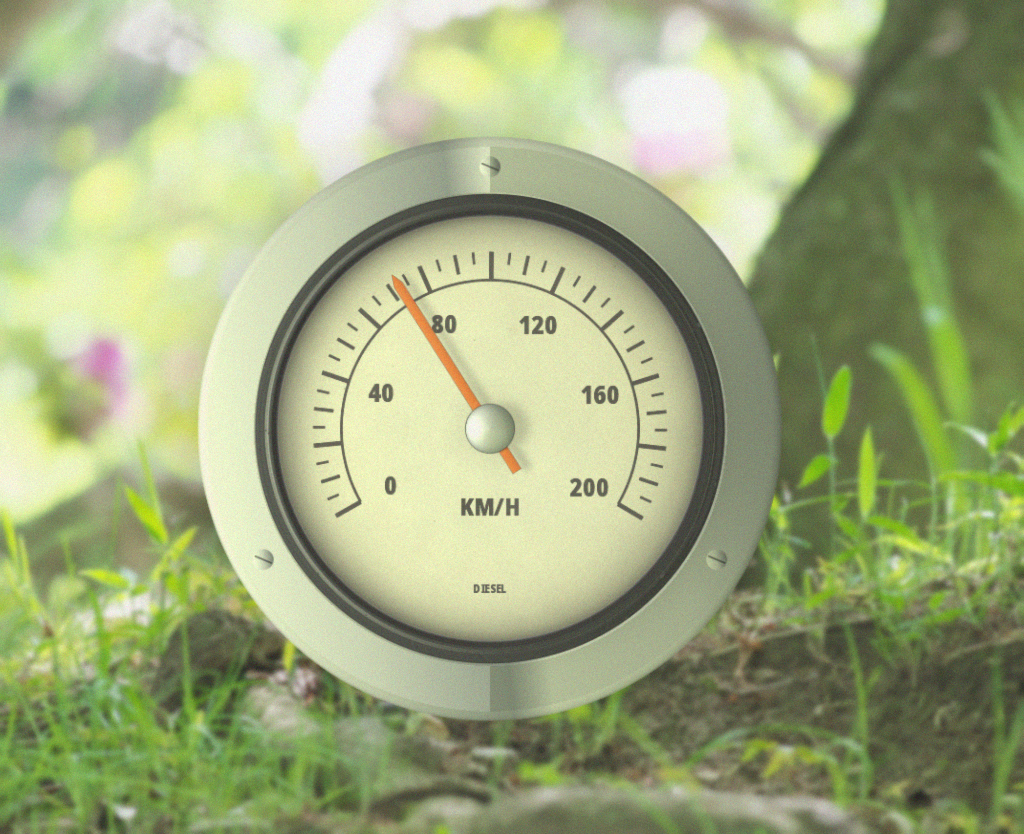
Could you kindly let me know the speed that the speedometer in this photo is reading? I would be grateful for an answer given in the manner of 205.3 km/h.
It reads 72.5 km/h
